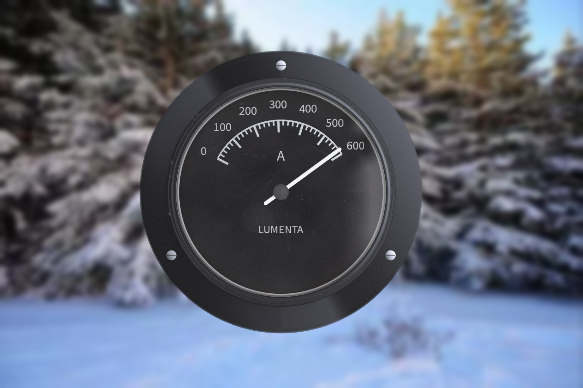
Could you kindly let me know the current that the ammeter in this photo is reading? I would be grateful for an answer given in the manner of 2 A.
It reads 580 A
